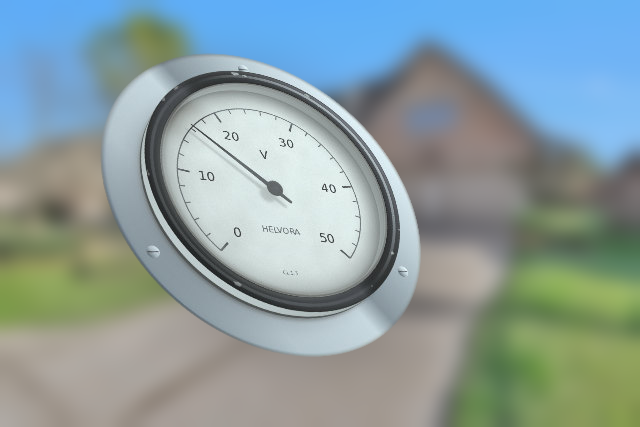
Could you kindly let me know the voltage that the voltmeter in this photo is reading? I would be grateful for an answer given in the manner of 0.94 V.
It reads 16 V
